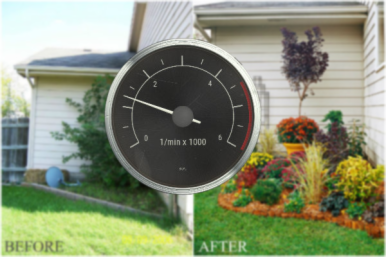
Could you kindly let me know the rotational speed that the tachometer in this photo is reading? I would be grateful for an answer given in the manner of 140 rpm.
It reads 1250 rpm
